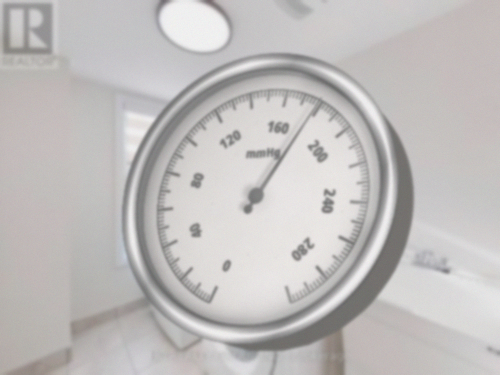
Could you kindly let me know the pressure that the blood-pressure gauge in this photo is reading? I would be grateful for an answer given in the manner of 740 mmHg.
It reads 180 mmHg
